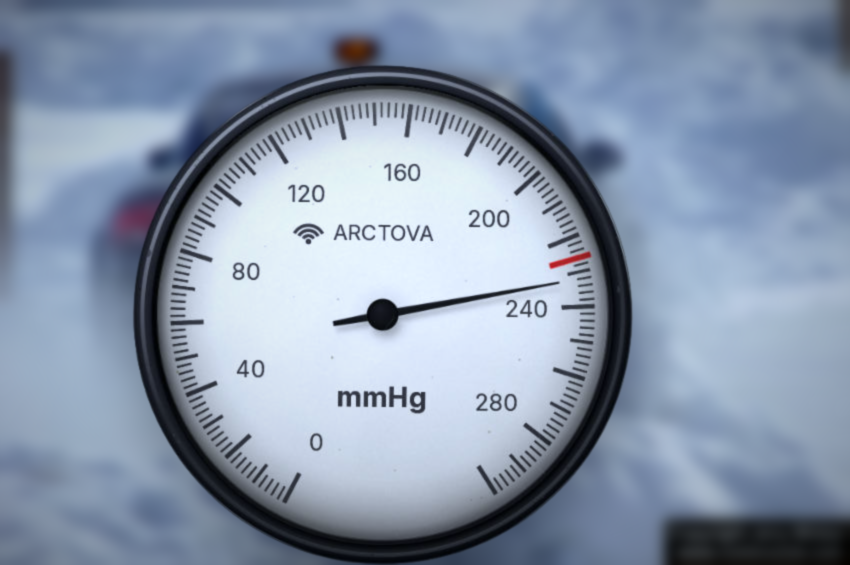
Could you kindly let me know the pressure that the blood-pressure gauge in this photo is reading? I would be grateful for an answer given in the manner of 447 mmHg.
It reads 232 mmHg
